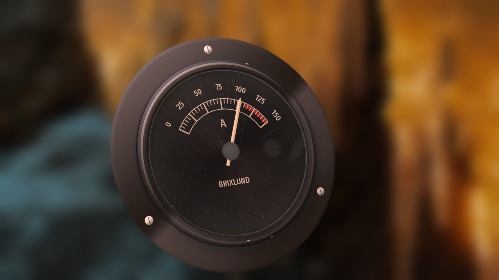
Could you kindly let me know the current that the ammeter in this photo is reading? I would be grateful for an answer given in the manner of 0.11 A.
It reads 100 A
